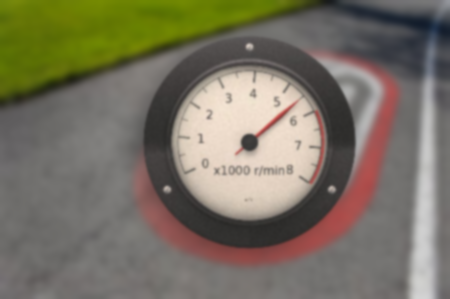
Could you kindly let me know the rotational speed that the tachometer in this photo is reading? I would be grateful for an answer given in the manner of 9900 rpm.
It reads 5500 rpm
